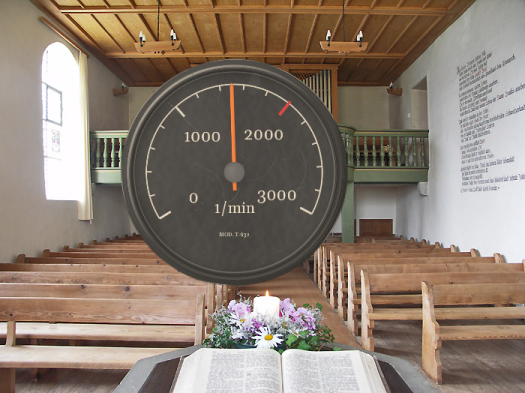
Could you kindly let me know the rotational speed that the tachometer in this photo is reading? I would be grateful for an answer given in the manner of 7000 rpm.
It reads 1500 rpm
